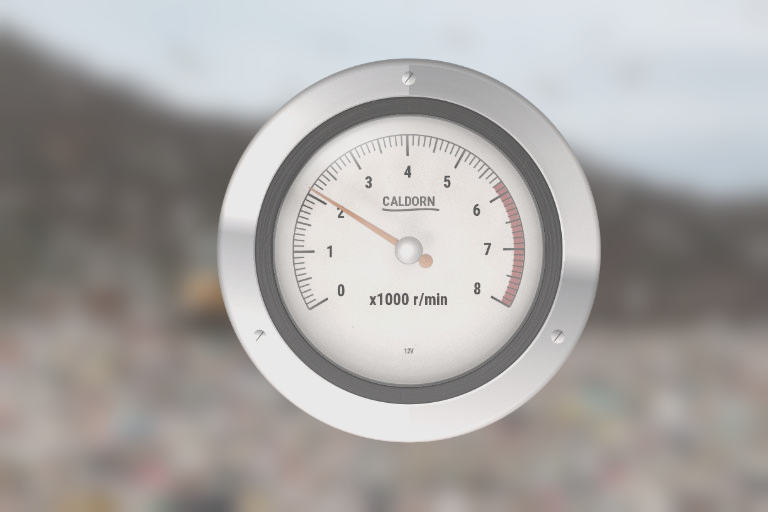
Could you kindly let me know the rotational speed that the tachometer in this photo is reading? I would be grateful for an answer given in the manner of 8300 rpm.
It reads 2100 rpm
